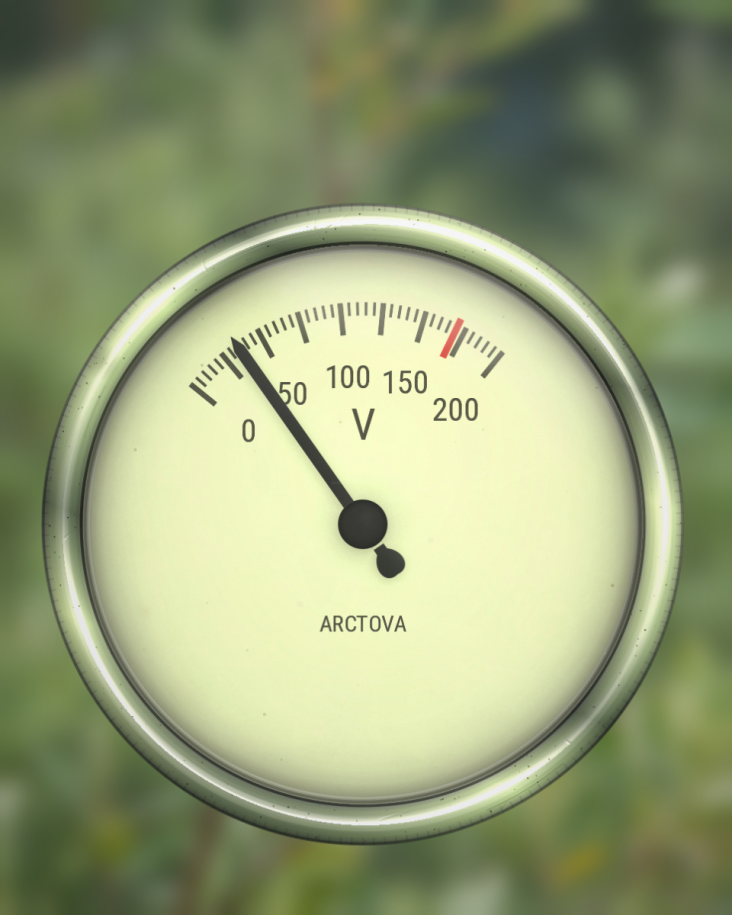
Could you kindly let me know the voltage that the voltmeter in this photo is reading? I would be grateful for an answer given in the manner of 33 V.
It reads 35 V
